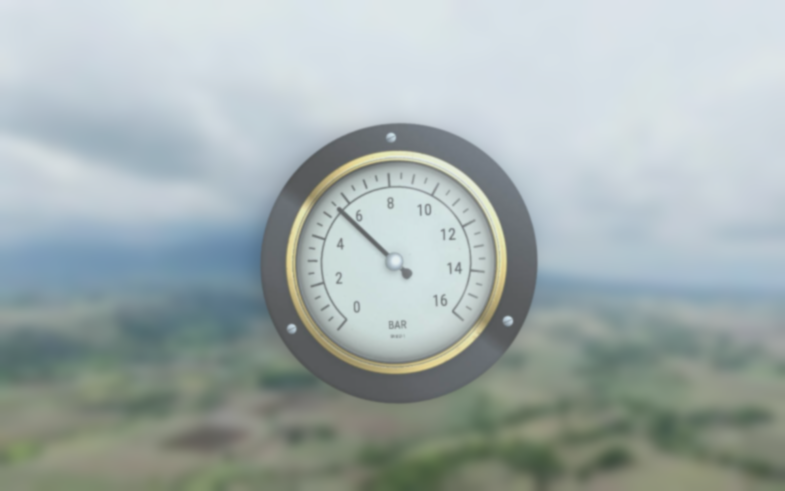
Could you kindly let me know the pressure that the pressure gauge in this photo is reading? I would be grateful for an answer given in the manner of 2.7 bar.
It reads 5.5 bar
